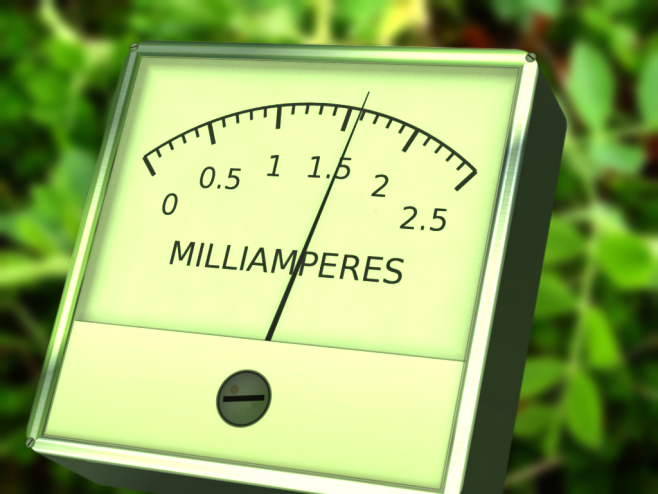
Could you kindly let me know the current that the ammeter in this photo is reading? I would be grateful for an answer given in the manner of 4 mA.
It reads 1.6 mA
